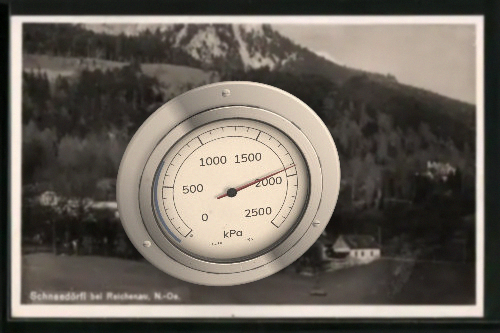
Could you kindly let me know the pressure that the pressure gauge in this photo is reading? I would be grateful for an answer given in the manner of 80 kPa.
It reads 1900 kPa
